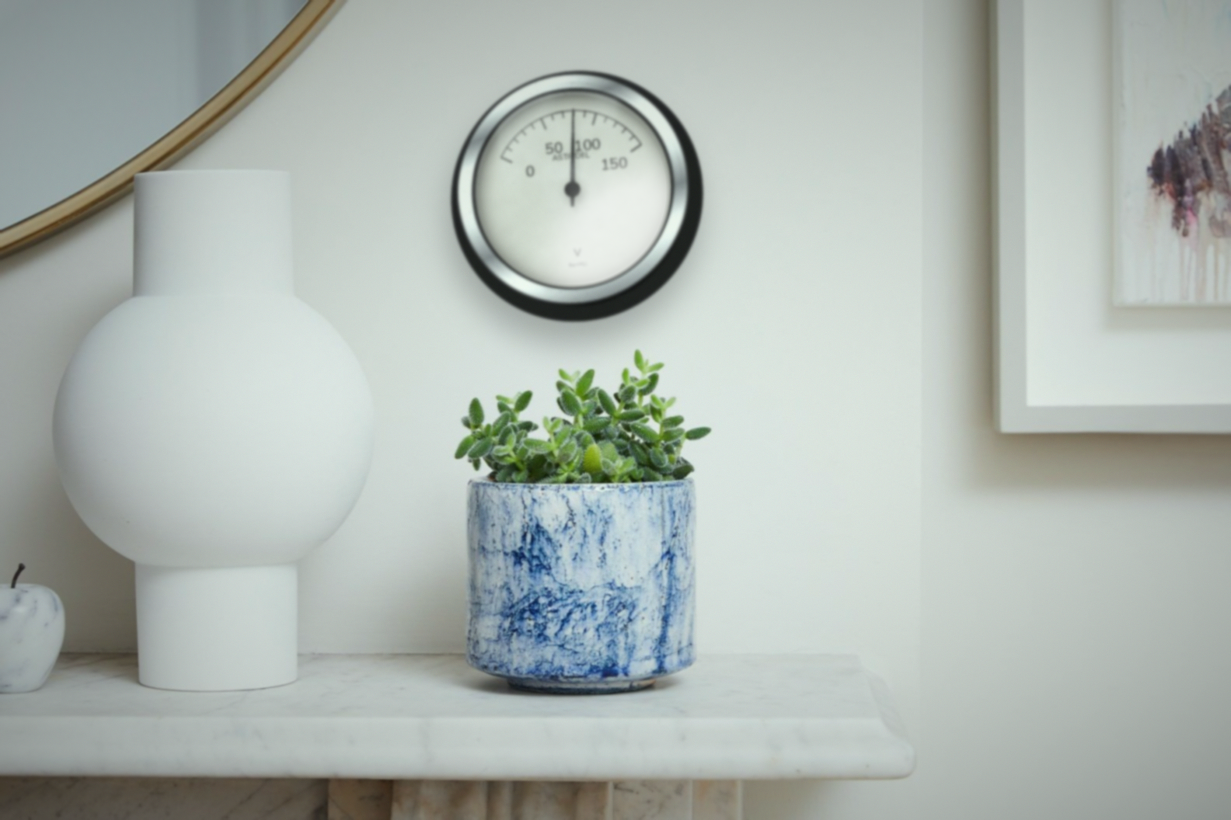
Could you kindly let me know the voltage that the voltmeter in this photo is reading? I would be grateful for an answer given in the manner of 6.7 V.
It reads 80 V
